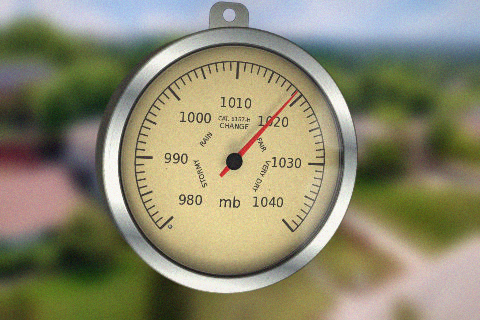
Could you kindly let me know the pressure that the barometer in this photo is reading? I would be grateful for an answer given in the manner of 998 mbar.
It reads 1019 mbar
